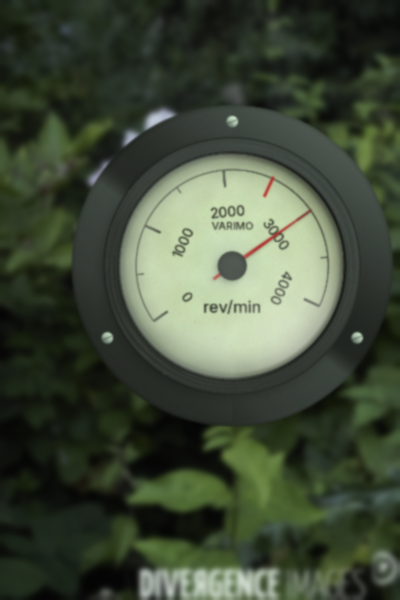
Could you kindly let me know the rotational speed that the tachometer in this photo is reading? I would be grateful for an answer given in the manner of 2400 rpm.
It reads 3000 rpm
